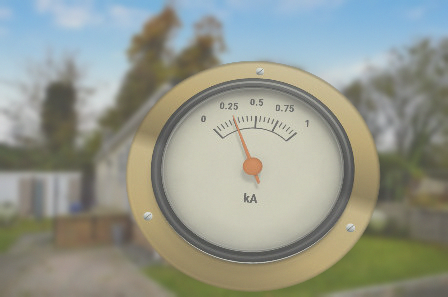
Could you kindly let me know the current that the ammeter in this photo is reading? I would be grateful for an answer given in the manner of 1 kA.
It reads 0.25 kA
